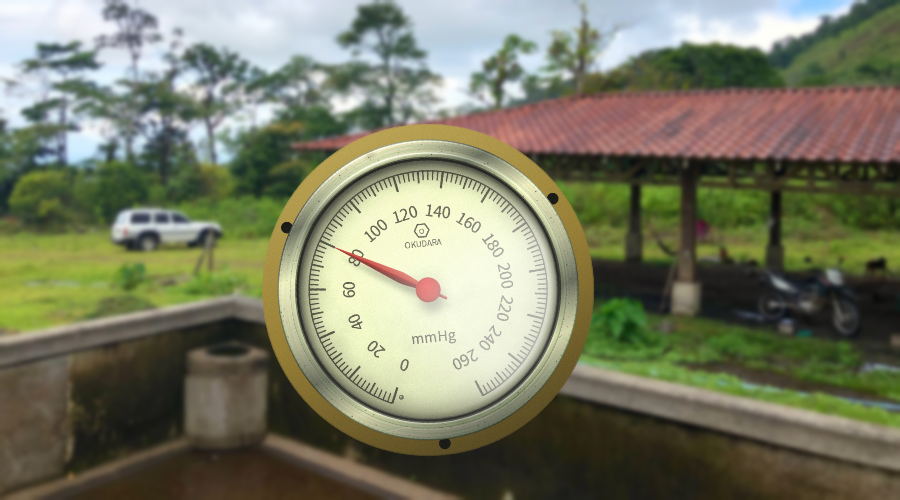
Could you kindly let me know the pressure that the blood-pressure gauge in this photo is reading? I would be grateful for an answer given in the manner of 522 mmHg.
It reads 80 mmHg
